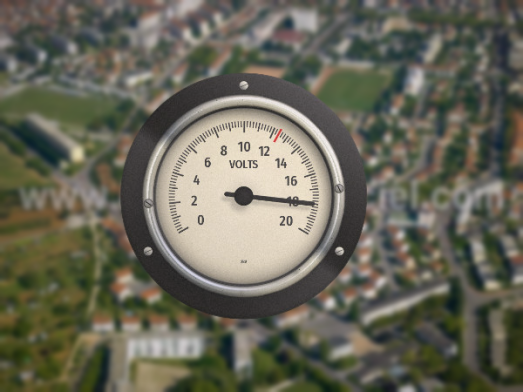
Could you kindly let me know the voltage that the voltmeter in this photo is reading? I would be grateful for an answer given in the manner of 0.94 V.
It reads 18 V
